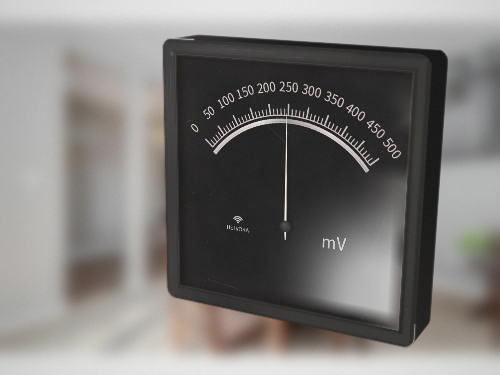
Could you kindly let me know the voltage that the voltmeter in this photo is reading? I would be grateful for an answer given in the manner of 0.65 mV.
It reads 250 mV
